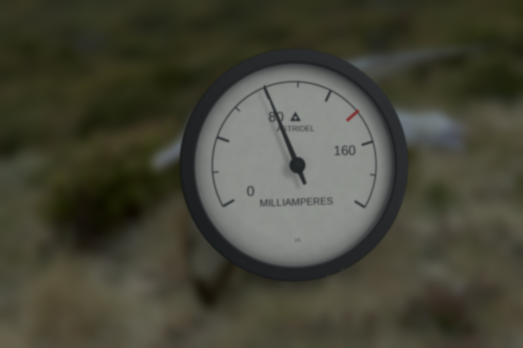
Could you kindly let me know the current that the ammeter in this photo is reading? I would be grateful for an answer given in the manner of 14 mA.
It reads 80 mA
